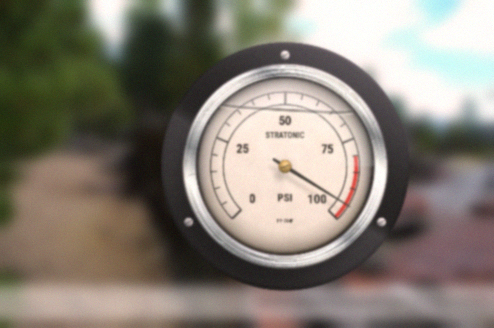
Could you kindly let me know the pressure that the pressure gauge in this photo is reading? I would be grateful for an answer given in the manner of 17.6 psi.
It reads 95 psi
